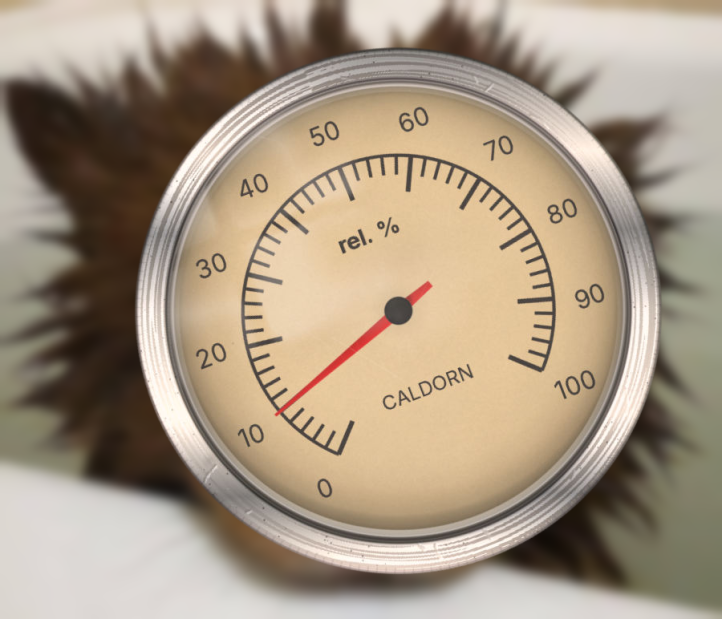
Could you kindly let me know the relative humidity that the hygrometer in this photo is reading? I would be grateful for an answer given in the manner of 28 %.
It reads 10 %
